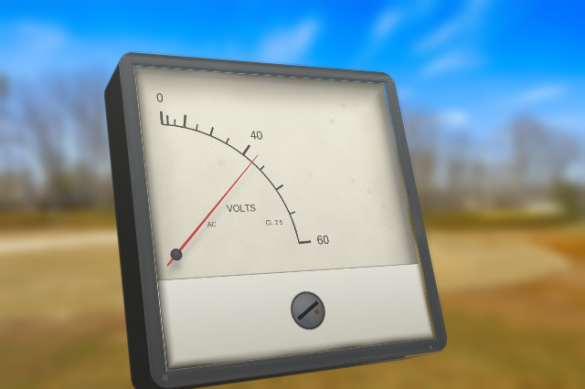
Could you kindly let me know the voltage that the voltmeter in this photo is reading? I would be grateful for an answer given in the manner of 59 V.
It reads 42.5 V
